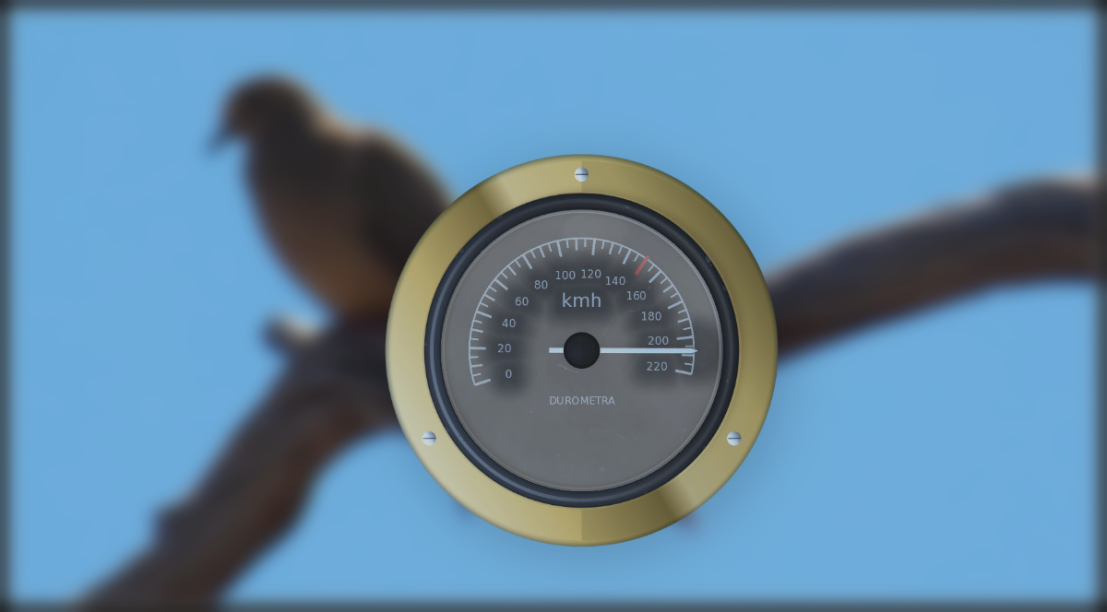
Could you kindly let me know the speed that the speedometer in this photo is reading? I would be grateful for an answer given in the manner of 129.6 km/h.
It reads 207.5 km/h
